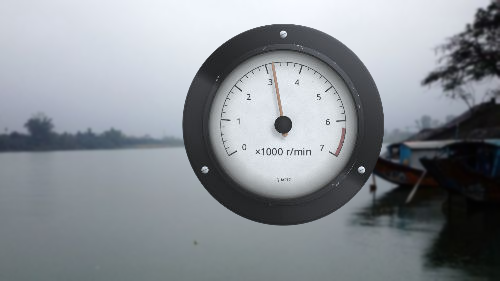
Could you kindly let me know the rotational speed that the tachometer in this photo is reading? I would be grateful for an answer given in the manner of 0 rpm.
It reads 3200 rpm
